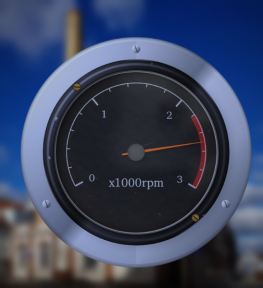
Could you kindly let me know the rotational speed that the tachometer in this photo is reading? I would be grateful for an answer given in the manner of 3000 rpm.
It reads 2500 rpm
